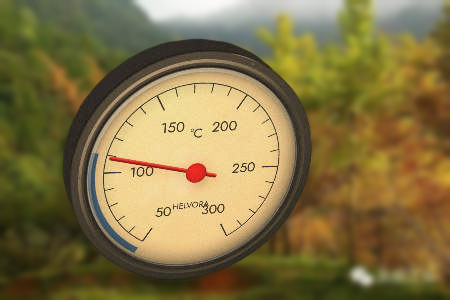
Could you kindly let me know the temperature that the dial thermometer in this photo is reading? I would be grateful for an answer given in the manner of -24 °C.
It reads 110 °C
